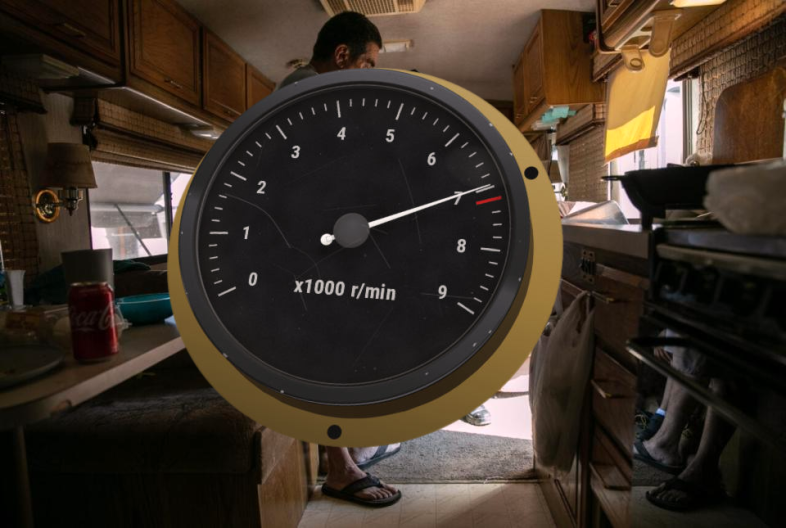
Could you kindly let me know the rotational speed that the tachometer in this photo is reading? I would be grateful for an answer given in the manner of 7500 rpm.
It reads 7000 rpm
